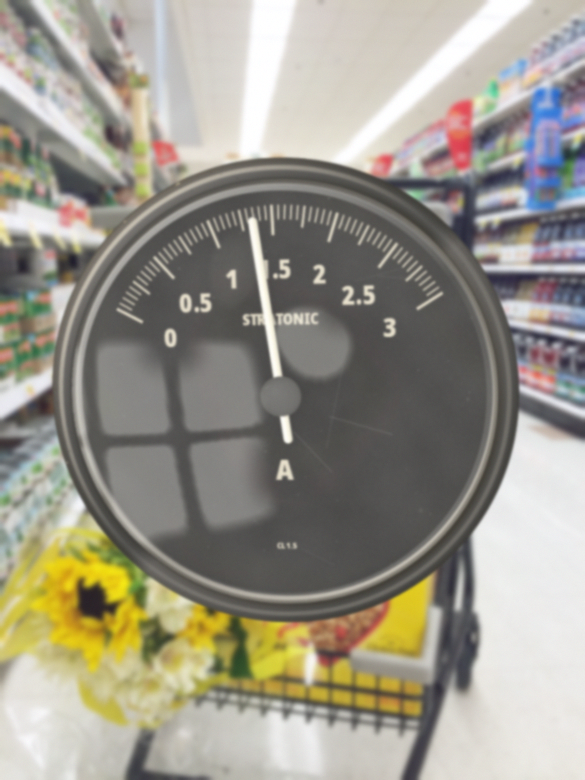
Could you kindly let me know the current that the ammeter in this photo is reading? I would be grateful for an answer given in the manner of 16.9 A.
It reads 1.35 A
